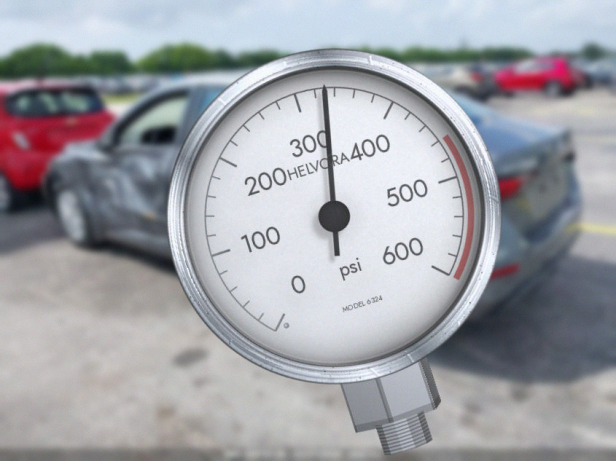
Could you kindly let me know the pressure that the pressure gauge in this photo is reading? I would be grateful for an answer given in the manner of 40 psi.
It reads 330 psi
